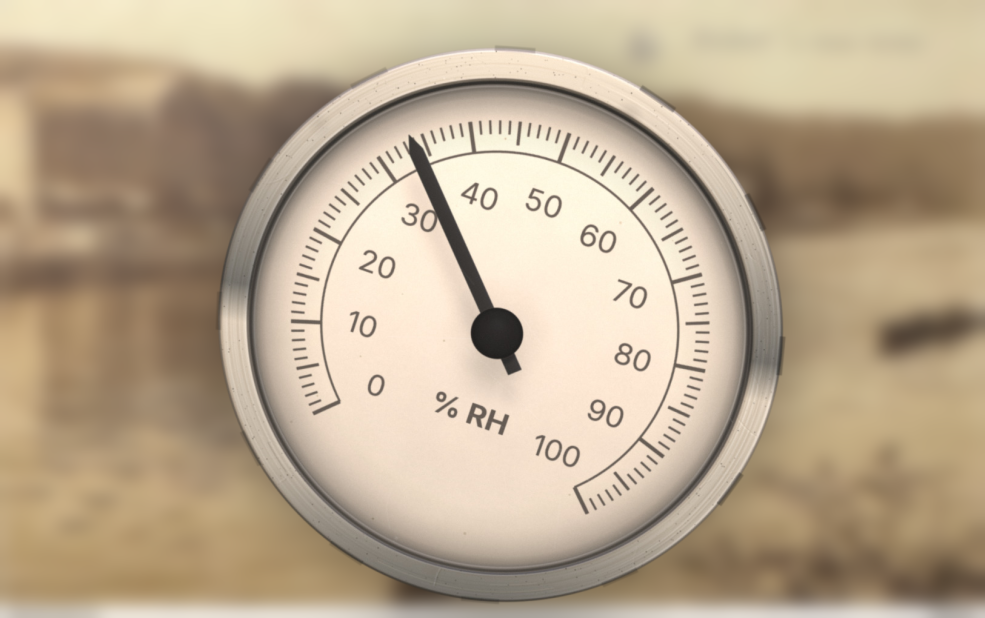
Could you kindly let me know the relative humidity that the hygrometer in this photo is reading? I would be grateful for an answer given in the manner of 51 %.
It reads 34 %
